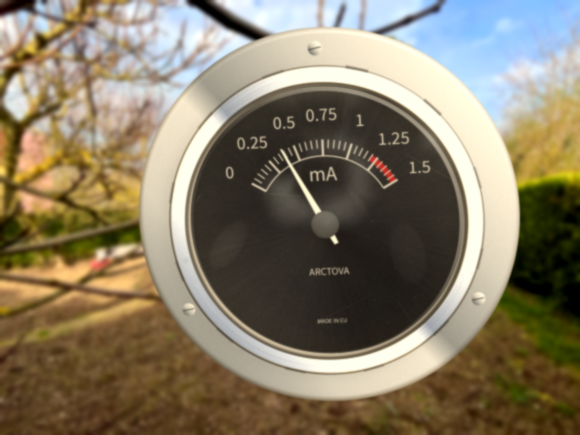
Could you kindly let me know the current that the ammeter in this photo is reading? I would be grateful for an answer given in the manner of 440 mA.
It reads 0.4 mA
